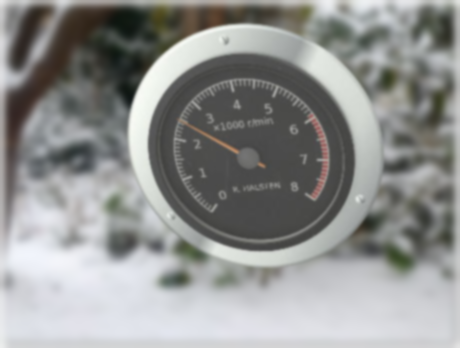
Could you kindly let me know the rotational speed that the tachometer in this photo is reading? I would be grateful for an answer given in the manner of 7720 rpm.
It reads 2500 rpm
